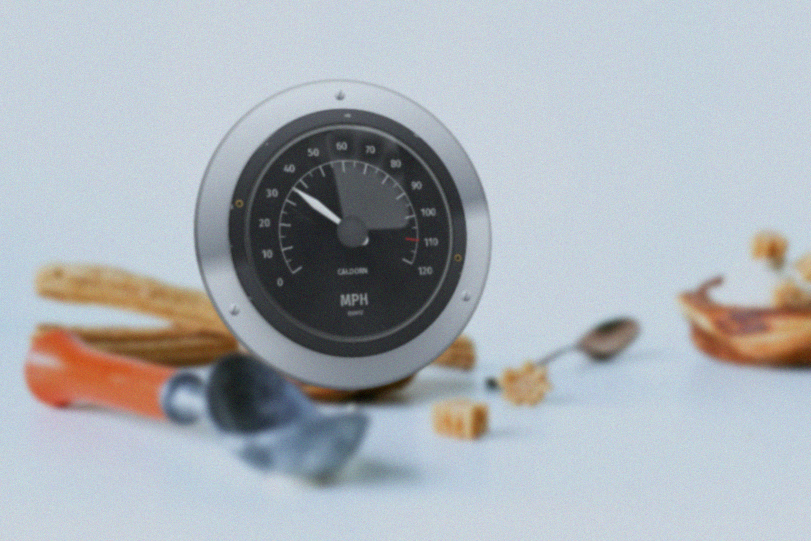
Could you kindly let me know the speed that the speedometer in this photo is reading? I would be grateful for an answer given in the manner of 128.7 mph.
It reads 35 mph
